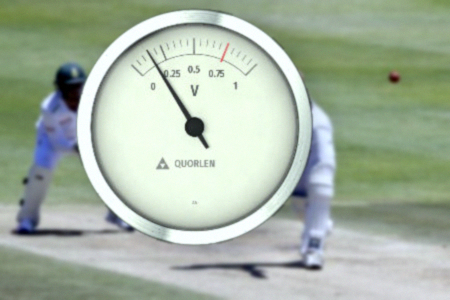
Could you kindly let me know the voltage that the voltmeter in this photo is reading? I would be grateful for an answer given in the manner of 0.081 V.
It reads 0.15 V
